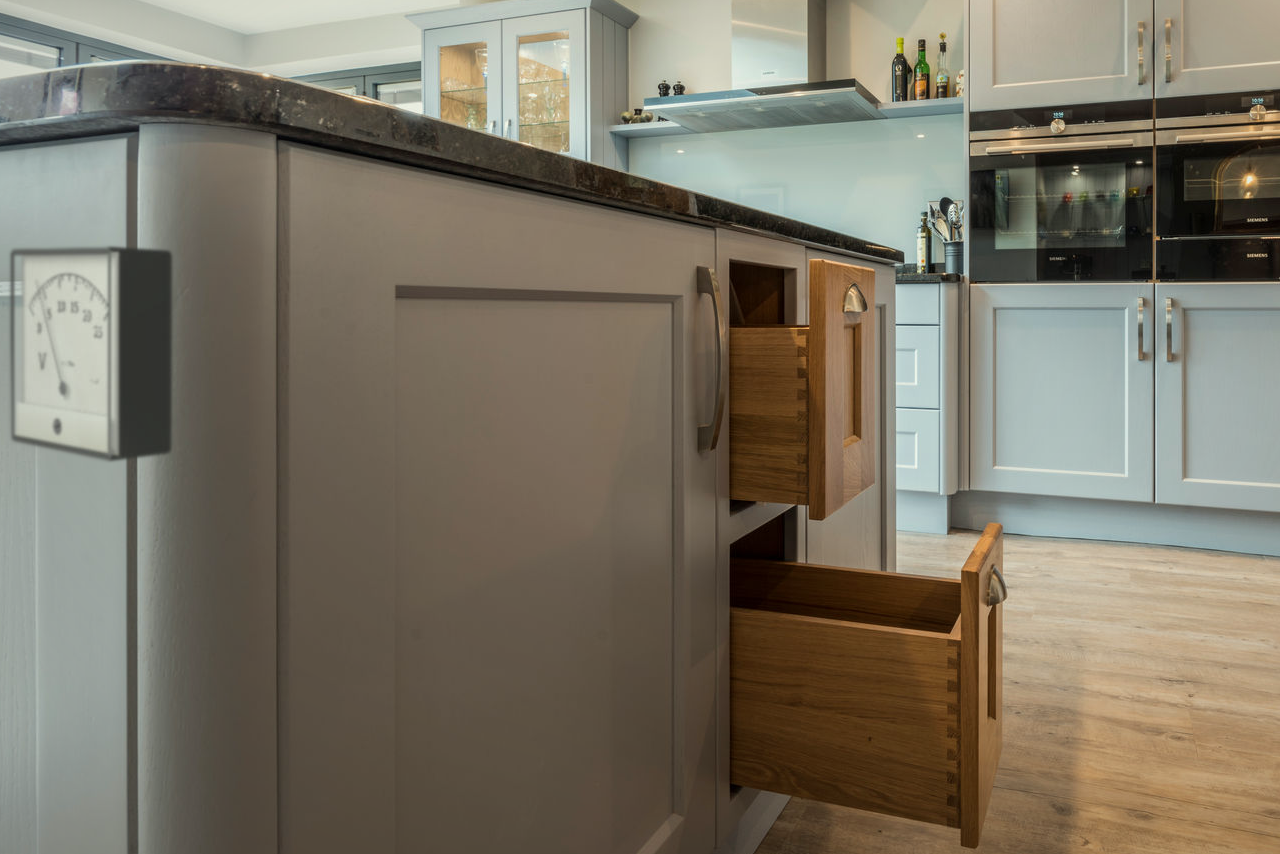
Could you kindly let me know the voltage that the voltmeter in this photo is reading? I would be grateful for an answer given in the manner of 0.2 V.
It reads 5 V
